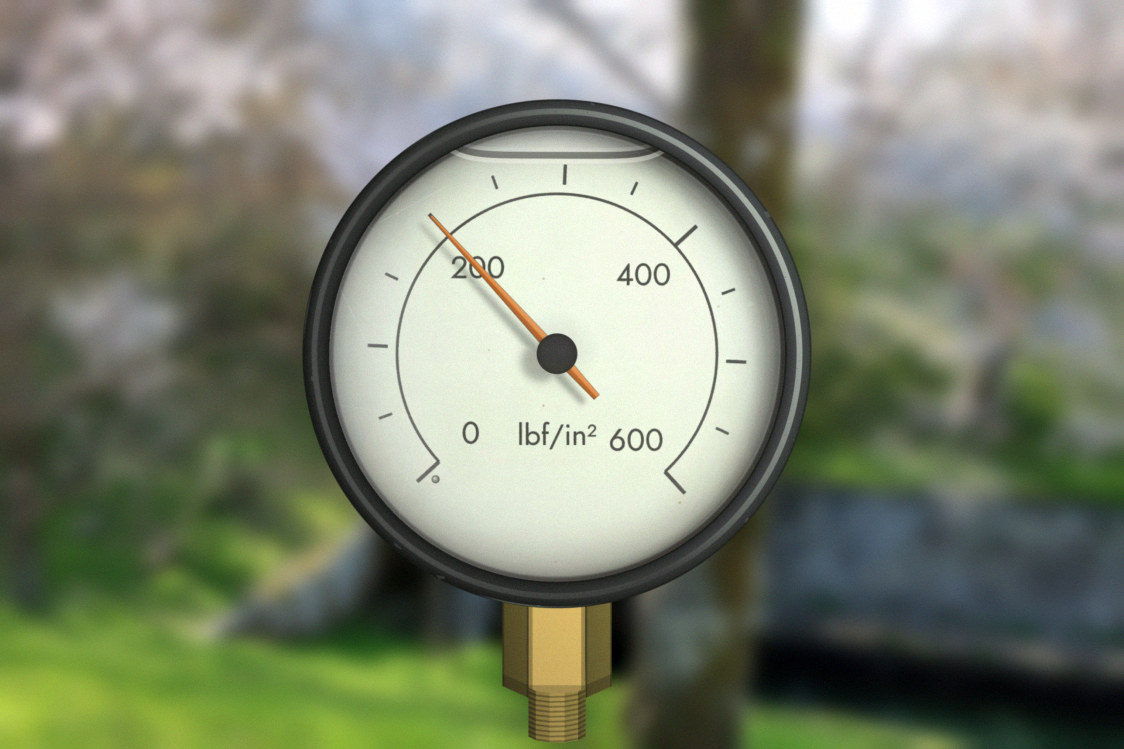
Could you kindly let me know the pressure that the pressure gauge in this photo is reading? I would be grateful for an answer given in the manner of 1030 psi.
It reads 200 psi
